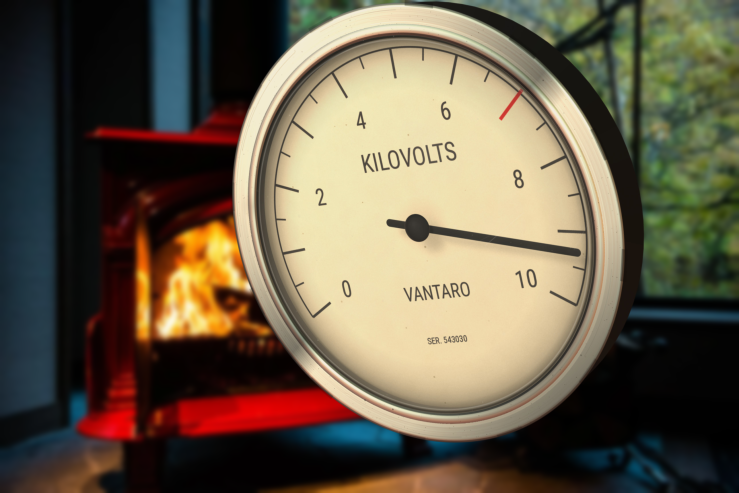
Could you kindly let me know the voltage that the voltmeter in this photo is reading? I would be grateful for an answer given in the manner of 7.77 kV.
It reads 9.25 kV
